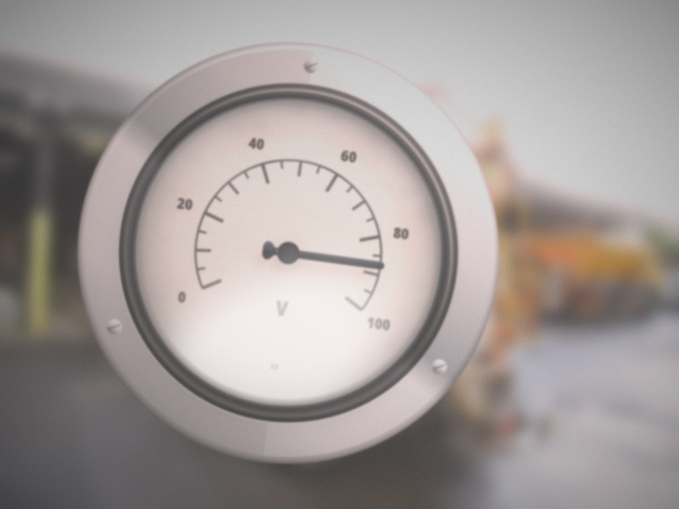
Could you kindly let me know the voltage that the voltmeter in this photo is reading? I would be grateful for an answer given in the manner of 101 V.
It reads 87.5 V
